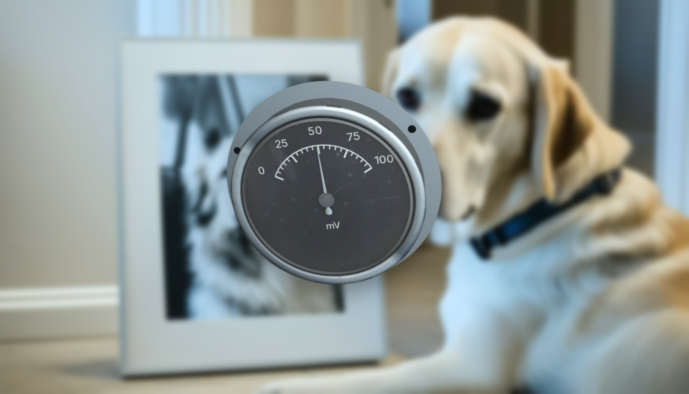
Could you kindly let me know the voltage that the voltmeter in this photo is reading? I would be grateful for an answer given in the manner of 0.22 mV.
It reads 50 mV
